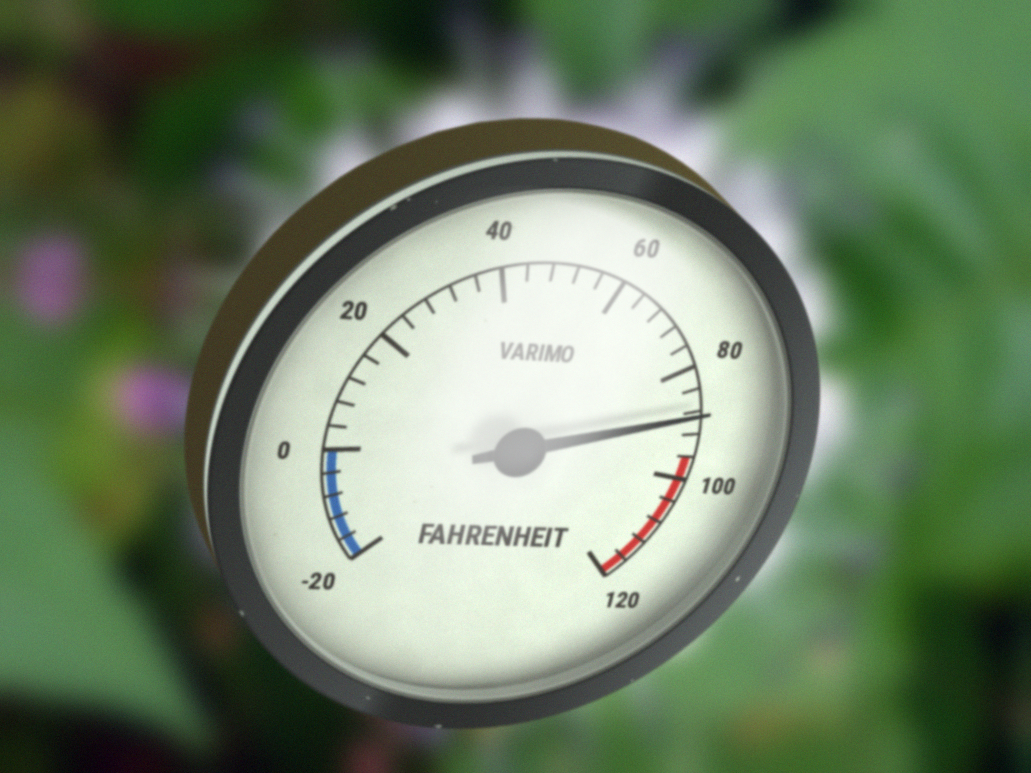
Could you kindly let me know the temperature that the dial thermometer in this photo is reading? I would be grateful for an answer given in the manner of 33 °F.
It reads 88 °F
